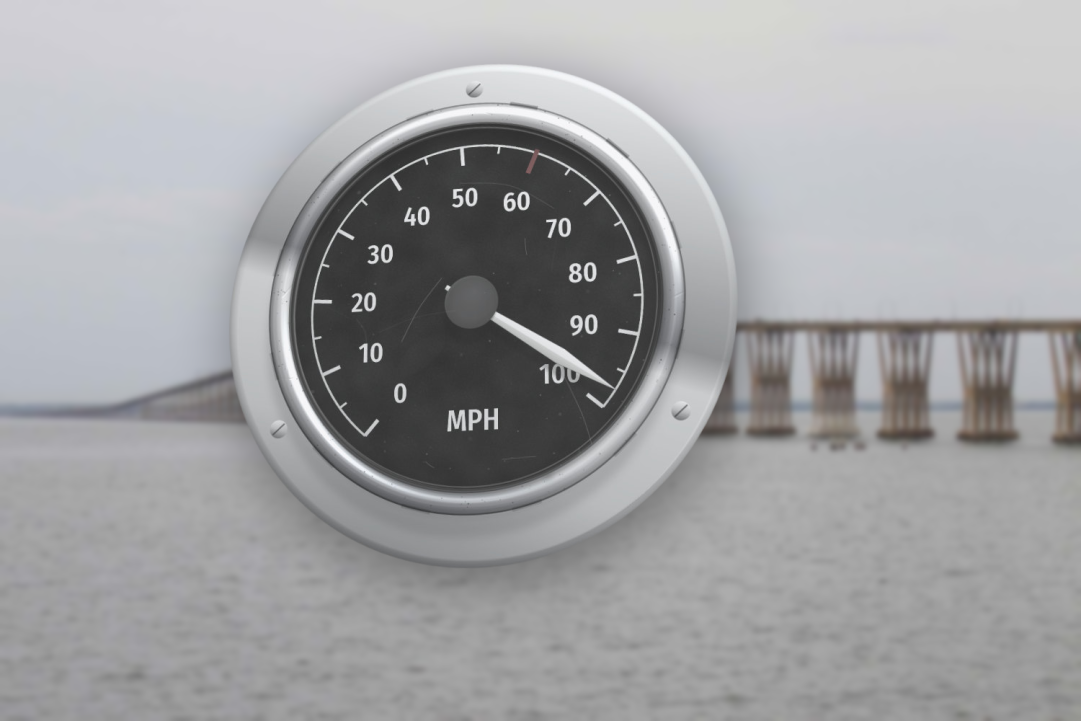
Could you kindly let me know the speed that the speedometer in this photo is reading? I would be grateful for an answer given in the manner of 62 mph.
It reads 97.5 mph
